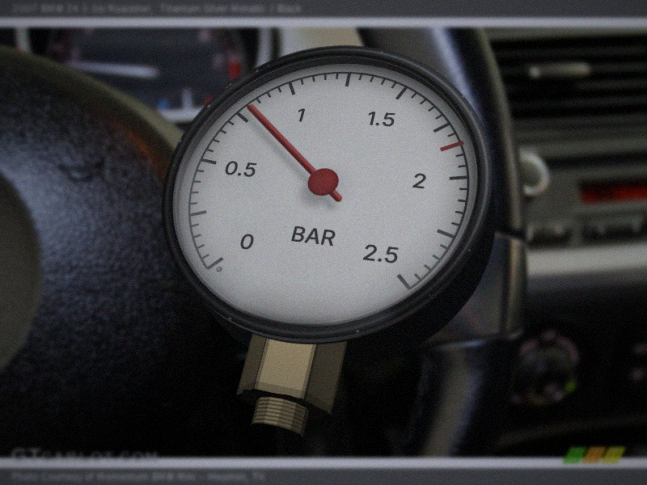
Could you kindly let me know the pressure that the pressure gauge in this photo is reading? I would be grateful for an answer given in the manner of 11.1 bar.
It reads 0.8 bar
